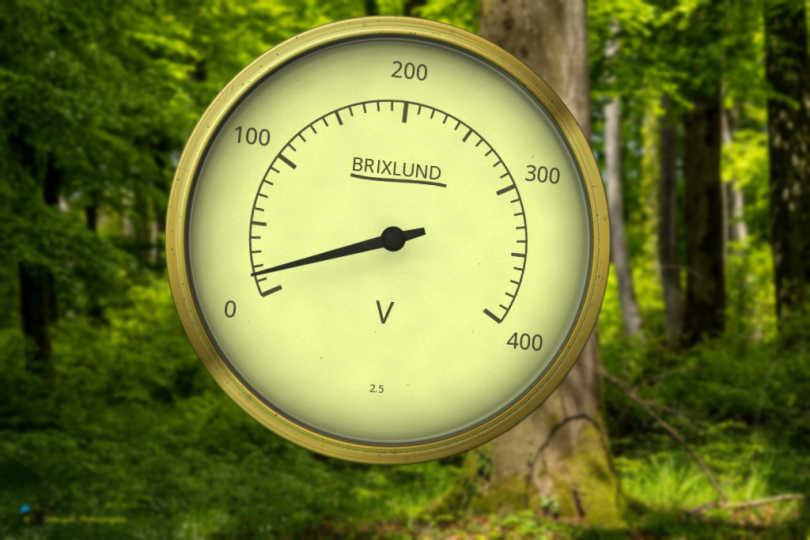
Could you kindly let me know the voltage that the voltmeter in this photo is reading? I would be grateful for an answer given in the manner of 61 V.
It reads 15 V
